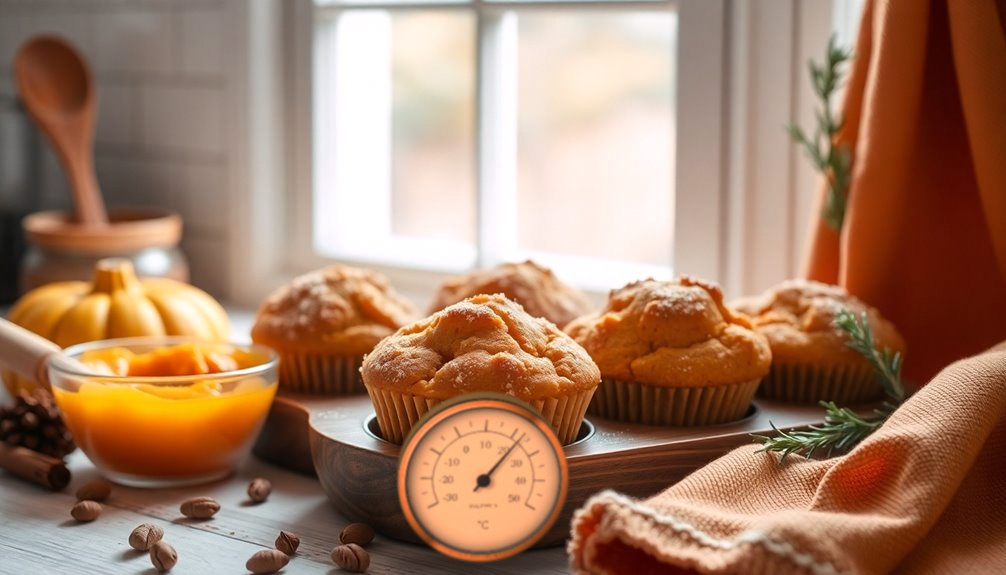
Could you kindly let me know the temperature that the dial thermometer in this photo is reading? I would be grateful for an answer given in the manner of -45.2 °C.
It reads 22.5 °C
